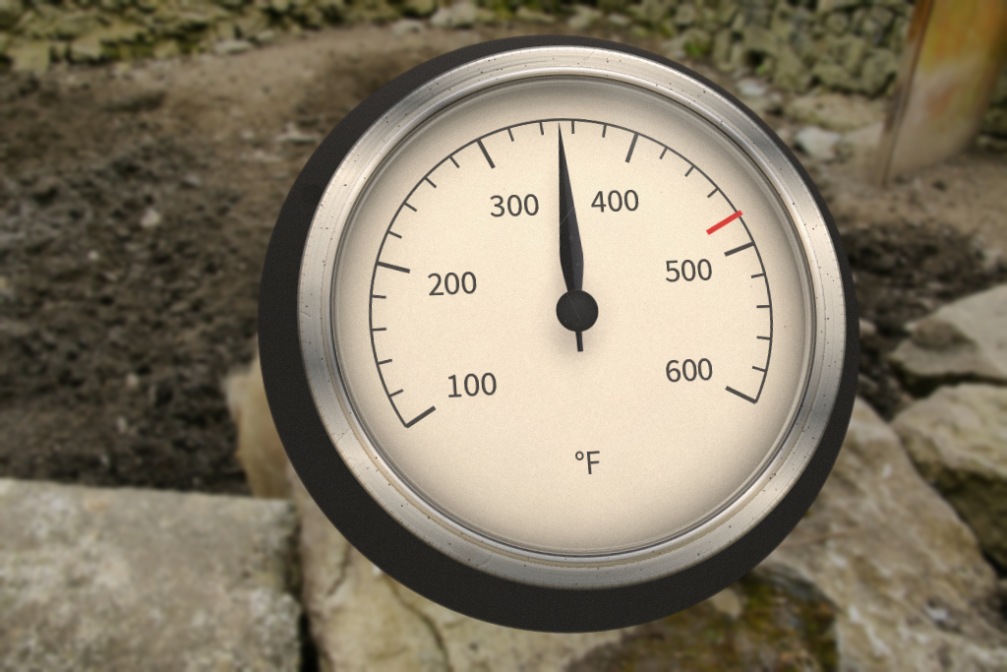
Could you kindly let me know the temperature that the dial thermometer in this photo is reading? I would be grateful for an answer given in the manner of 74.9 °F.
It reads 350 °F
